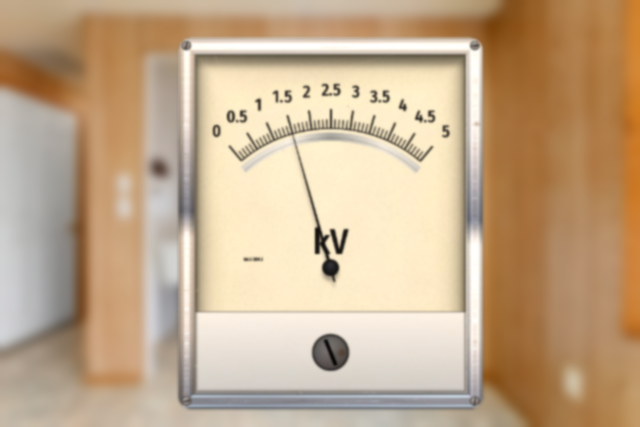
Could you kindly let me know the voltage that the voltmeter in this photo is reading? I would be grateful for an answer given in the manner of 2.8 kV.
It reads 1.5 kV
